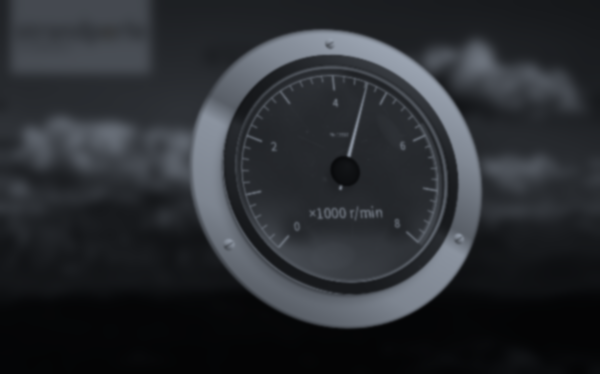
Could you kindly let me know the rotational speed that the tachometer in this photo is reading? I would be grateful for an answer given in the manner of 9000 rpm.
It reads 4600 rpm
